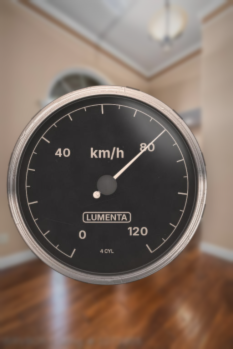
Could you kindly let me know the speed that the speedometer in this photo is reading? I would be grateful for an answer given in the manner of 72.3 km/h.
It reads 80 km/h
